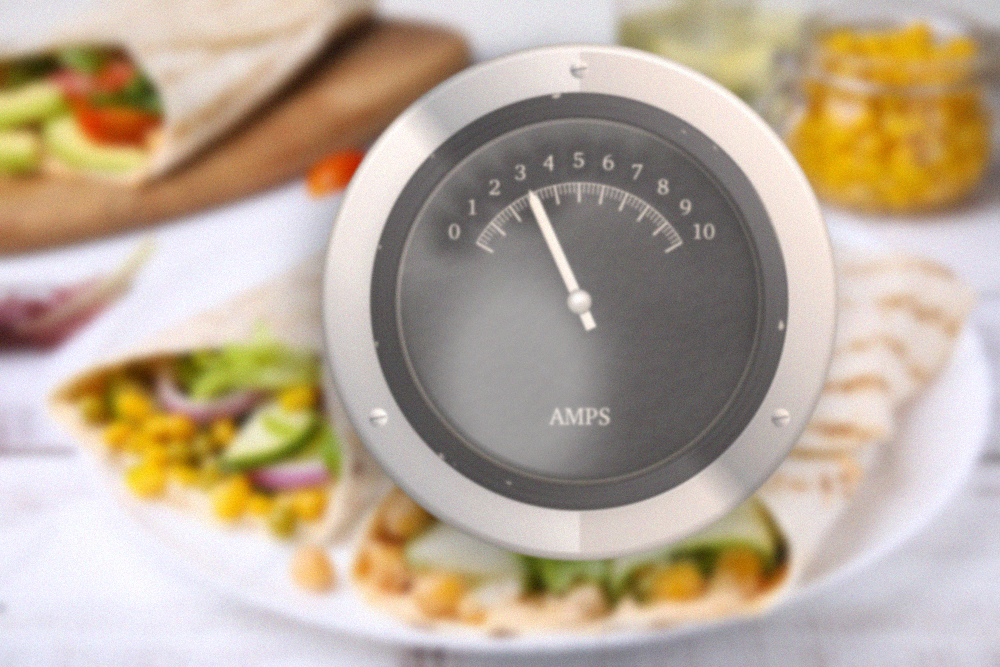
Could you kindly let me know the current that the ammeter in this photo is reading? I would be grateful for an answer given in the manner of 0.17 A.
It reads 3 A
